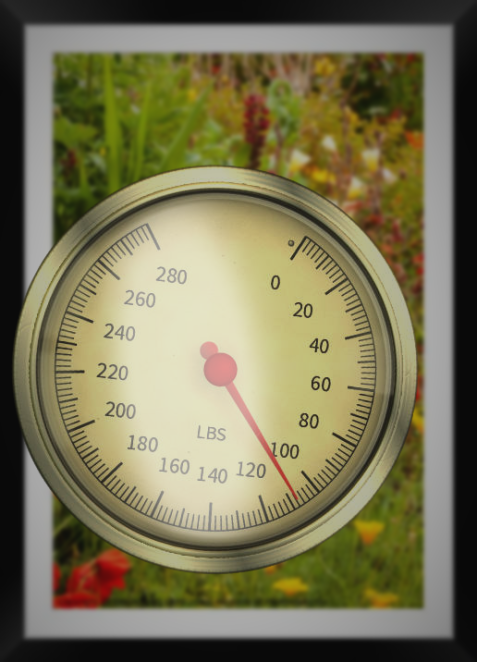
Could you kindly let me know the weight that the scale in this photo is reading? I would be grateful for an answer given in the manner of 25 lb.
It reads 108 lb
